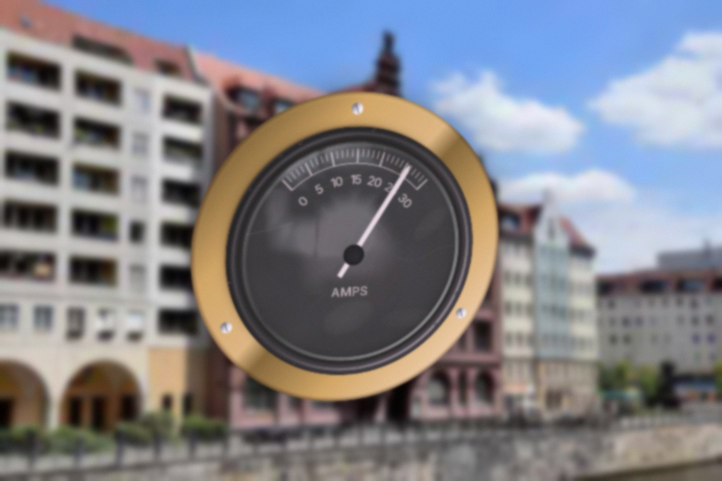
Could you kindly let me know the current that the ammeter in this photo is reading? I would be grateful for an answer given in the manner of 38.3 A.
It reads 25 A
